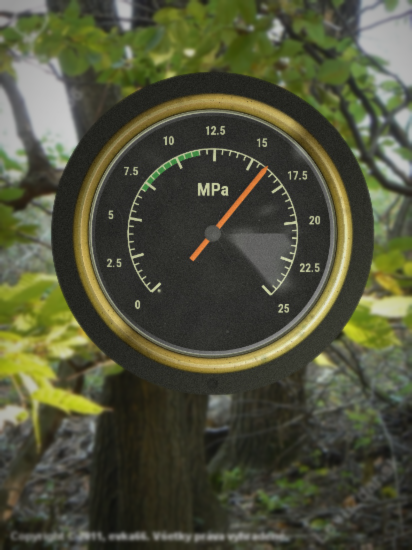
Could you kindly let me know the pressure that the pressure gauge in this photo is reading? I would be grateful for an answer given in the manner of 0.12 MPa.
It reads 16 MPa
